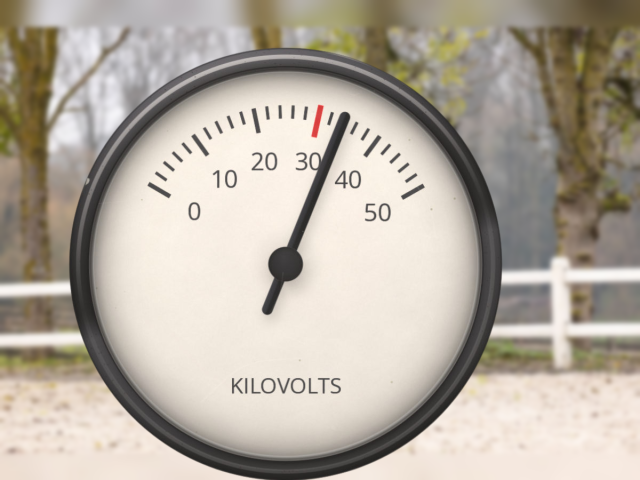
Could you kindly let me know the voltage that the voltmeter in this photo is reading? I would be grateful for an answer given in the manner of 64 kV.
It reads 34 kV
